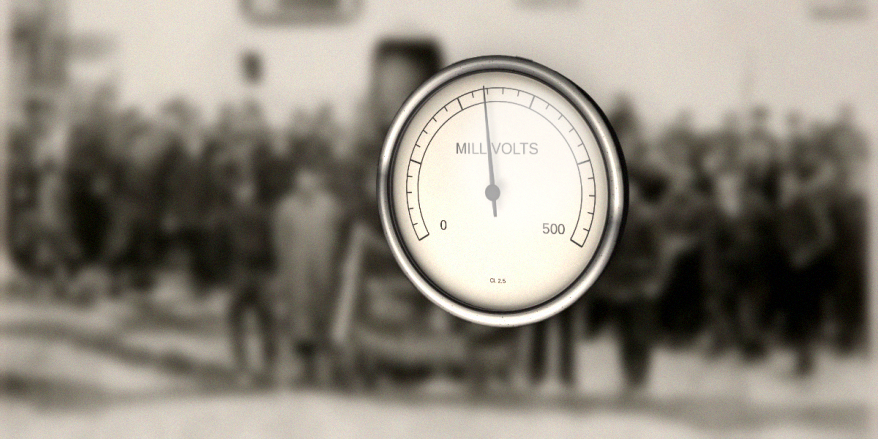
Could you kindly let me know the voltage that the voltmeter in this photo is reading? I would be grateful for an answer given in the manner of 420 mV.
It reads 240 mV
